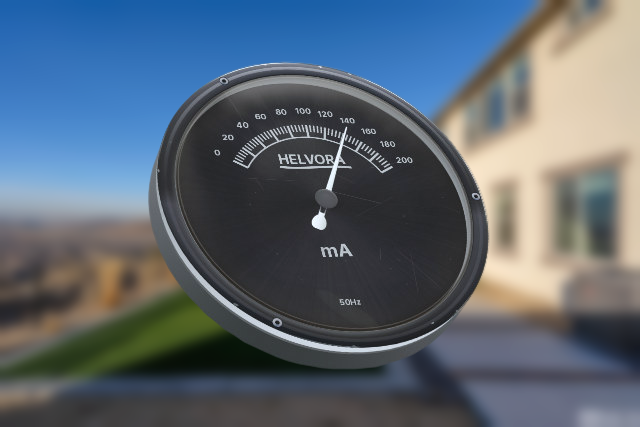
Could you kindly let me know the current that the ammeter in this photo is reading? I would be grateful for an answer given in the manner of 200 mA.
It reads 140 mA
